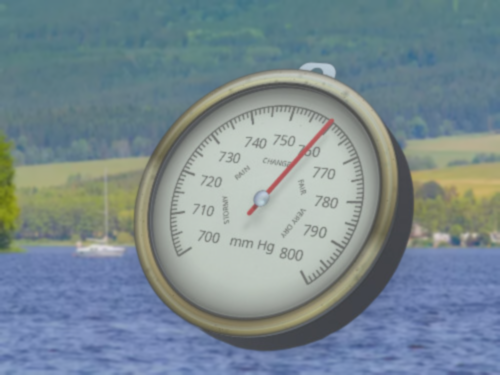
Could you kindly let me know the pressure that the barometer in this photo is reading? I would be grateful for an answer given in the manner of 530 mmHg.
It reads 760 mmHg
